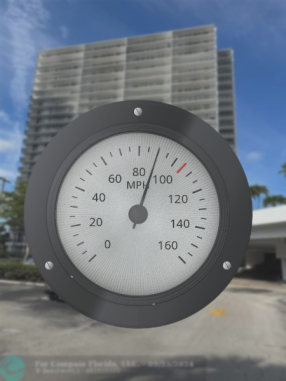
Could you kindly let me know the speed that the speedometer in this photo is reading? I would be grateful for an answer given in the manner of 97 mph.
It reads 90 mph
